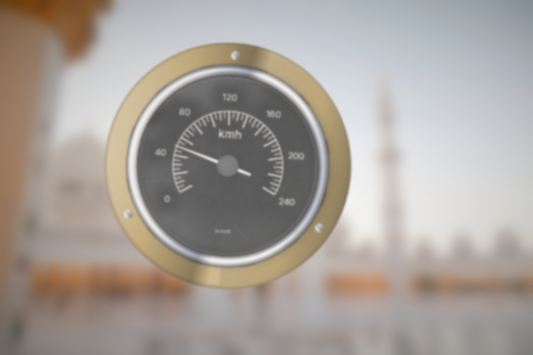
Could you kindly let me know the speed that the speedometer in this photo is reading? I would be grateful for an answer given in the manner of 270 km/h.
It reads 50 km/h
